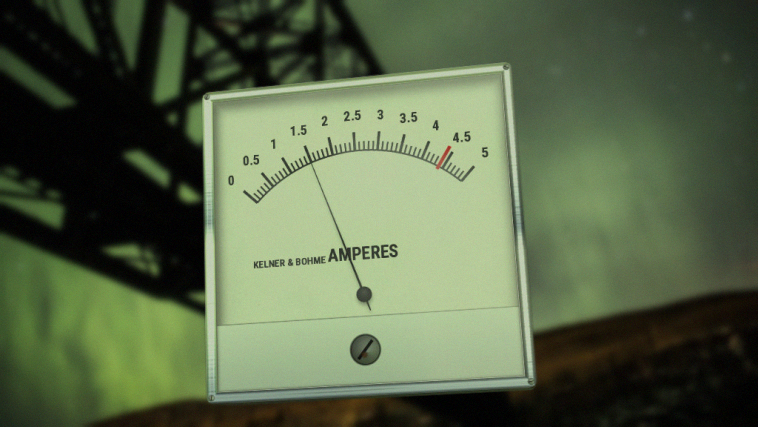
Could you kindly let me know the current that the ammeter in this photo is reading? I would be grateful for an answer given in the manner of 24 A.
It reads 1.5 A
